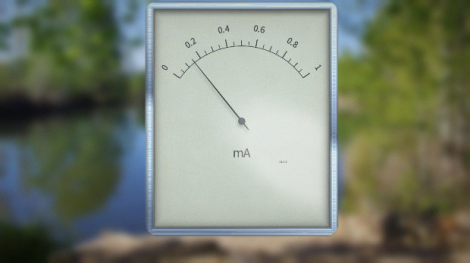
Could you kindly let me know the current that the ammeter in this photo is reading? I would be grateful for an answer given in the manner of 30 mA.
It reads 0.15 mA
